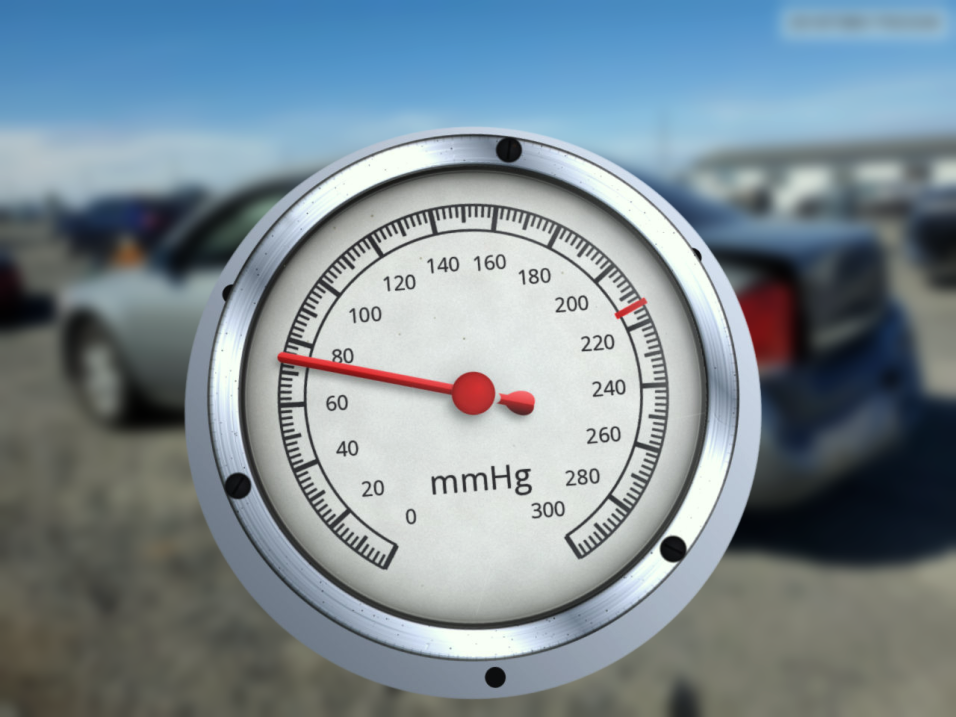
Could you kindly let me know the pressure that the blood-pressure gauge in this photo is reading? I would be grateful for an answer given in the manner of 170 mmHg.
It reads 74 mmHg
